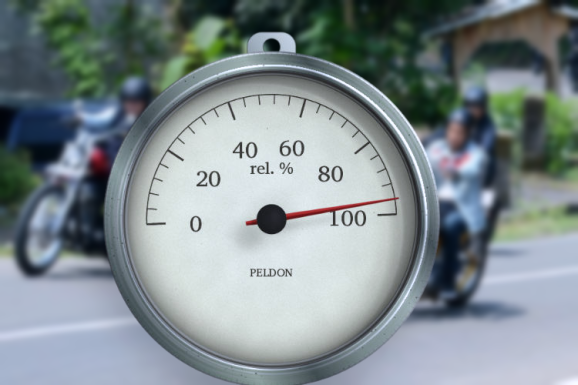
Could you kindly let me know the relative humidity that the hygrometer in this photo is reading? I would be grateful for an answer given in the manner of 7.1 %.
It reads 96 %
